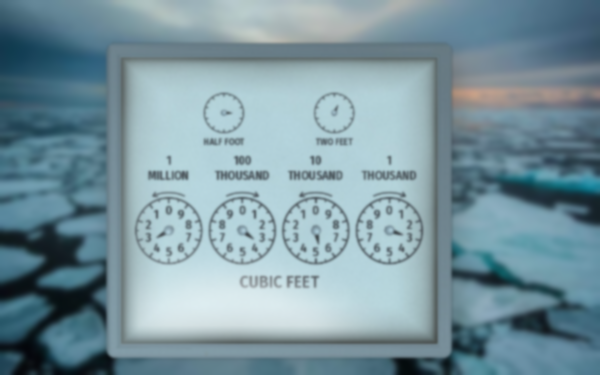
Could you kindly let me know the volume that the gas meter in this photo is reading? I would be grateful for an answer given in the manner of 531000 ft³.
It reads 335300 ft³
